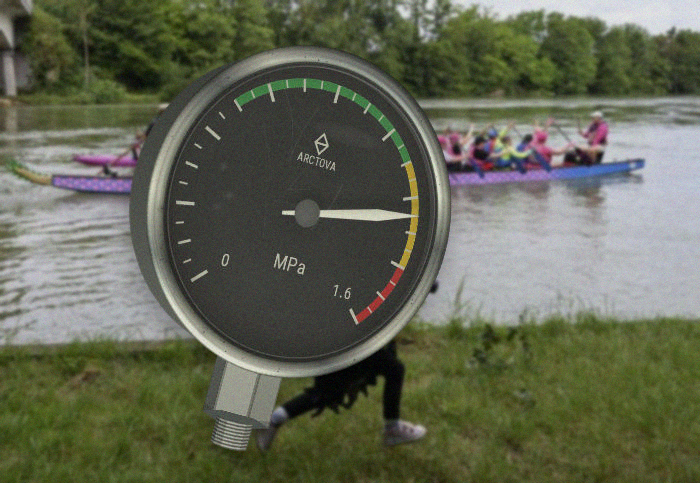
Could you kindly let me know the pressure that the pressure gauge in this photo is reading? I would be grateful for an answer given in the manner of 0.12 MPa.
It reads 1.25 MPa
